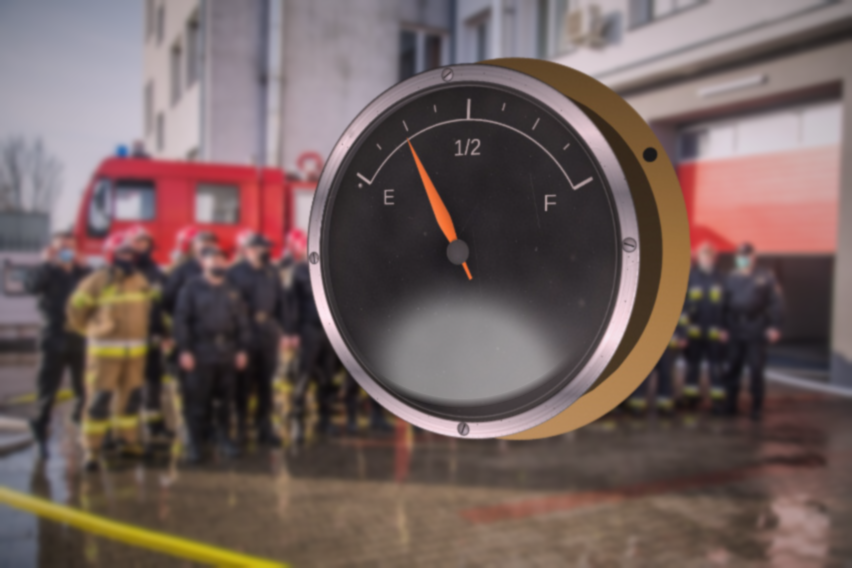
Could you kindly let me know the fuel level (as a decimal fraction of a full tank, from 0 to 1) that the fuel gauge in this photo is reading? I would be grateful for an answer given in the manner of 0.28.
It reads 0.25
